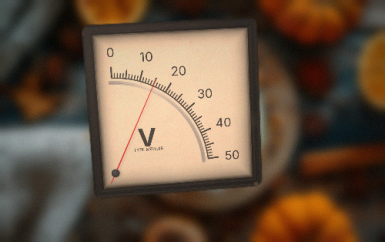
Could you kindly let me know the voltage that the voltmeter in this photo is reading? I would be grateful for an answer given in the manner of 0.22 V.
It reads 15 V
